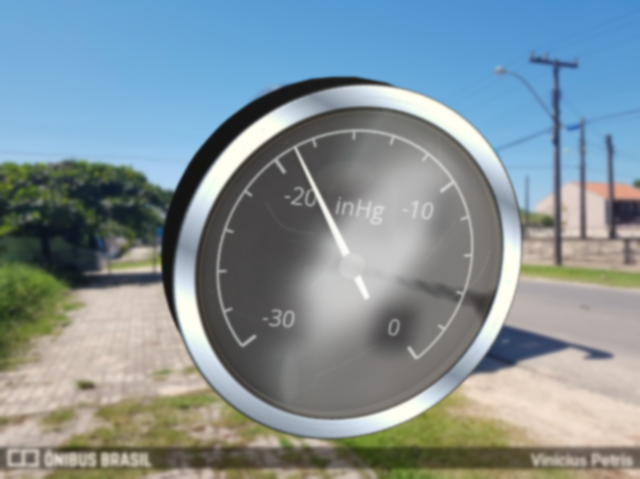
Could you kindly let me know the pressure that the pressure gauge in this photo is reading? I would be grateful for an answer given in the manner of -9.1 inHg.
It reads -19 inHg
